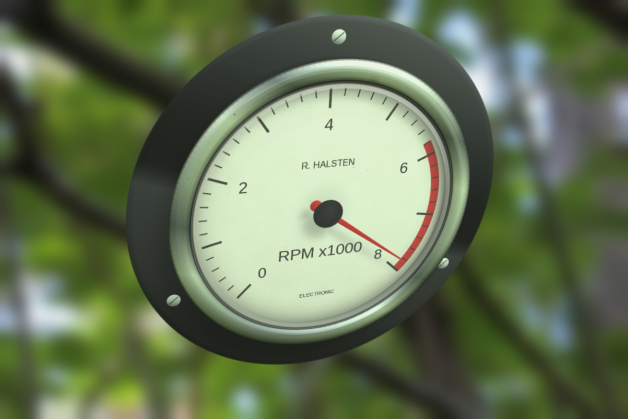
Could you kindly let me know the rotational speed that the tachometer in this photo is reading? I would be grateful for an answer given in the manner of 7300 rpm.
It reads 7800 rpm
